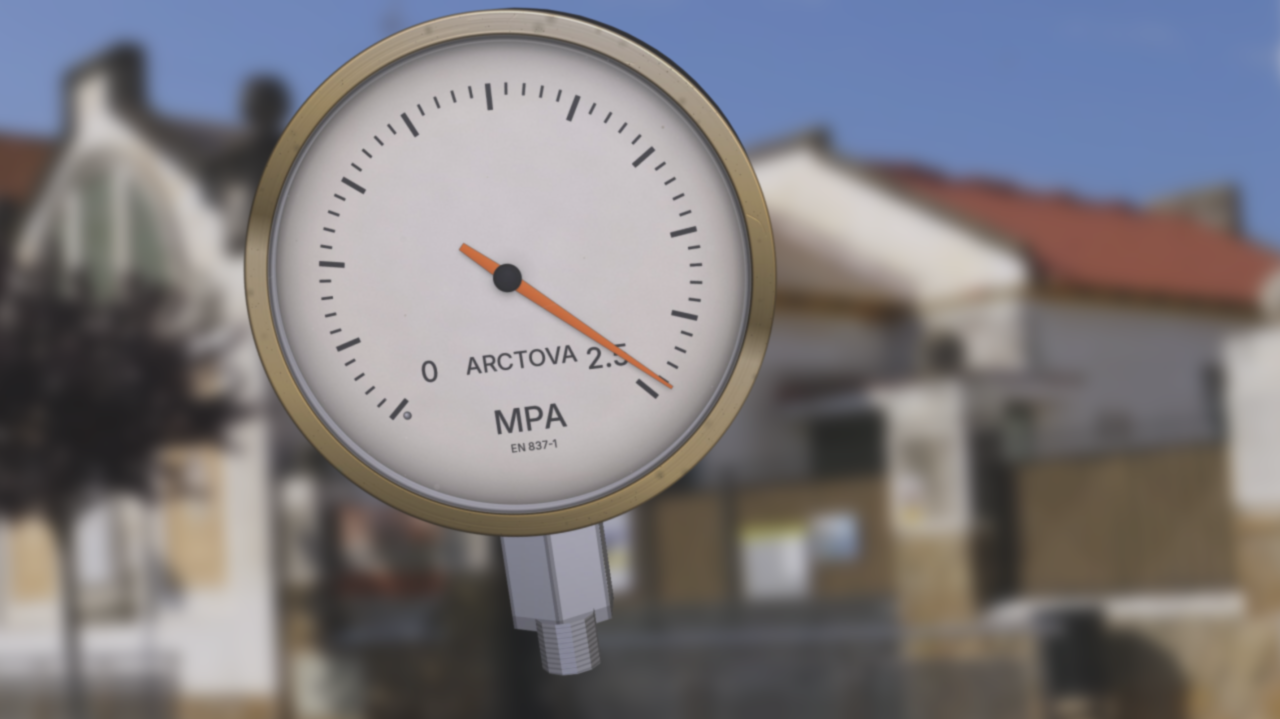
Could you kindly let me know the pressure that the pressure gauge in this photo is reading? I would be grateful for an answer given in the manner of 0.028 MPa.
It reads 2.45 MPa
